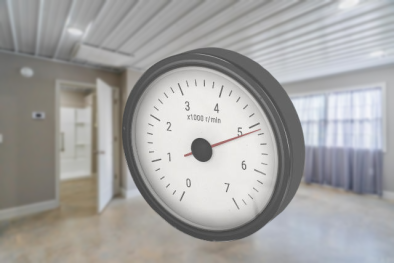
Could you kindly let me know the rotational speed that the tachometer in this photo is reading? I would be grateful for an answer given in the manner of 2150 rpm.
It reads 5100 rpm
